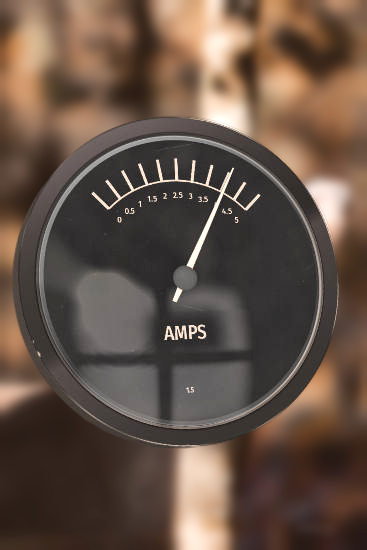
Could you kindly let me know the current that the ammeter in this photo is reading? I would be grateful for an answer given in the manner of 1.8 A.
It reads 4 A
